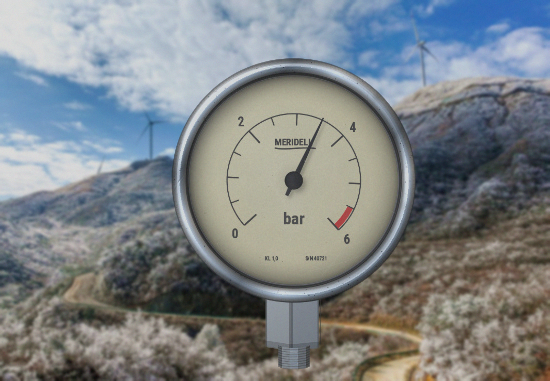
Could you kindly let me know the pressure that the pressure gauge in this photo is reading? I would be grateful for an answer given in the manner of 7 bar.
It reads 3.5 bar
